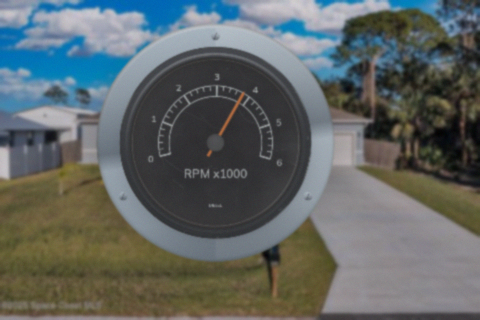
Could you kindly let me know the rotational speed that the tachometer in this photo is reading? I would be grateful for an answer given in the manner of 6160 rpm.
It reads 3800 rpm
